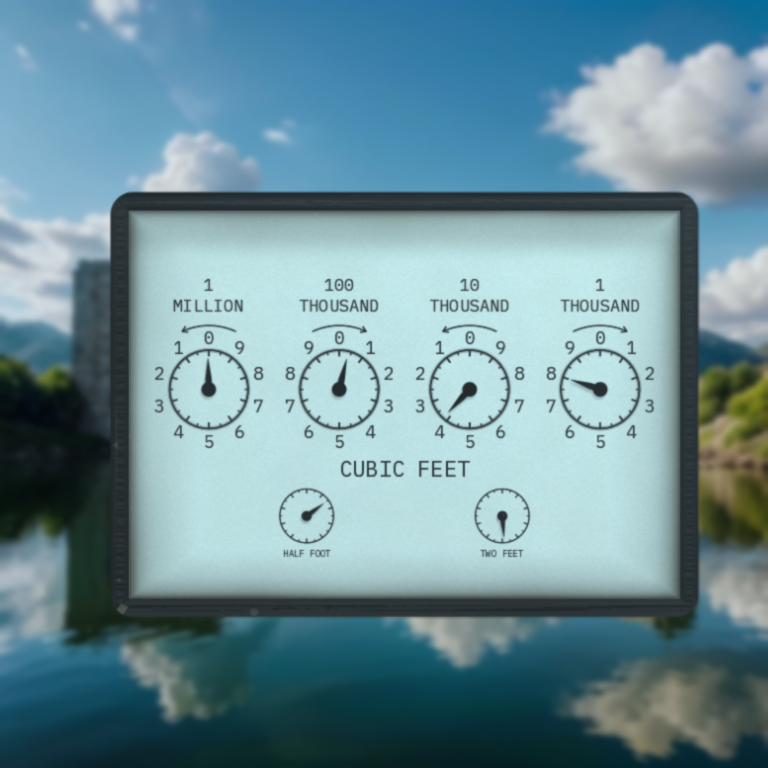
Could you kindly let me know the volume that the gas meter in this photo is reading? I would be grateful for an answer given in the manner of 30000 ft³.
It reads 3800 ft³
